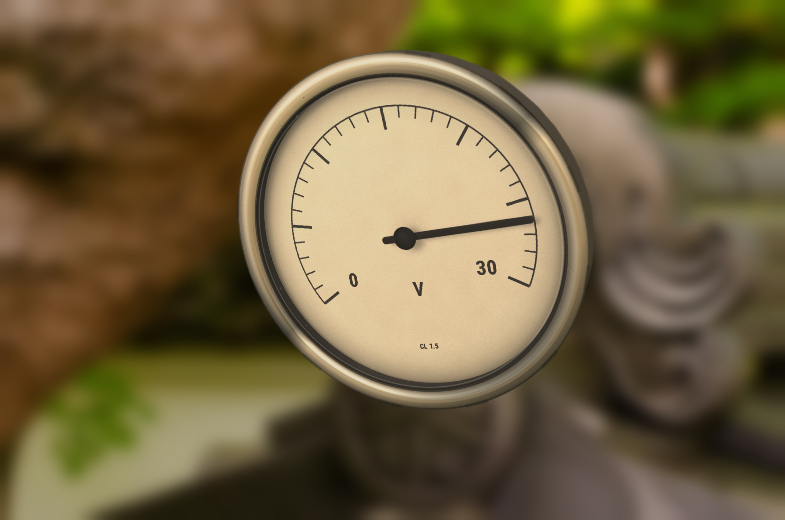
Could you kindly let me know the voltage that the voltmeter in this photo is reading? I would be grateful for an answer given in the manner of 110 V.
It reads 26 V
